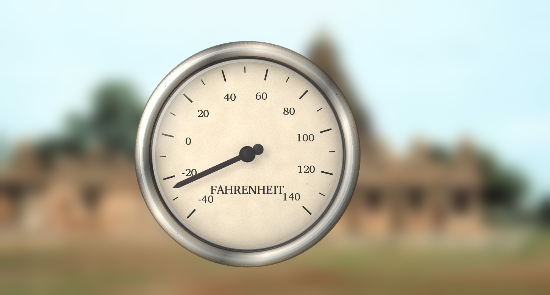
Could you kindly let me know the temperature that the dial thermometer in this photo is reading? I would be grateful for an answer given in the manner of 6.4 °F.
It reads -25 °F
